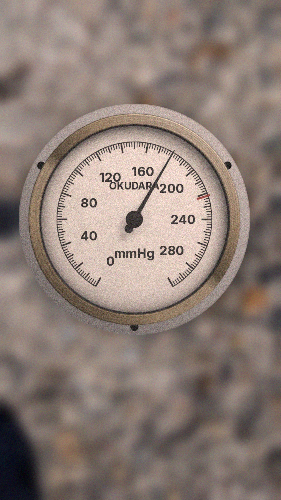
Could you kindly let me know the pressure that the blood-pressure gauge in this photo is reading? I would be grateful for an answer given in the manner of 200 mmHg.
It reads 180 mmHg
